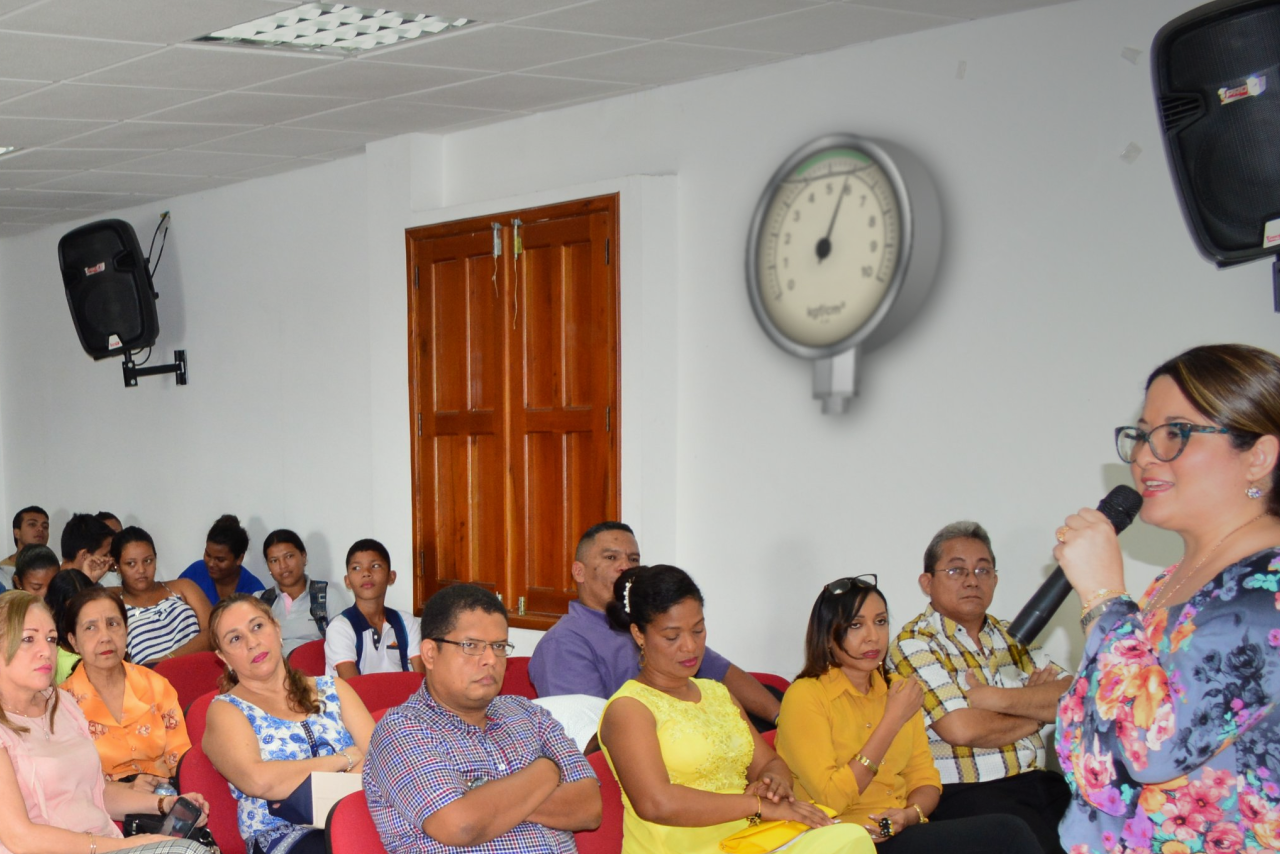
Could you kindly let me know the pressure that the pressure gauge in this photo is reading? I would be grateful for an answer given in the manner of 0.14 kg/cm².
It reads 6 kg/cm²
